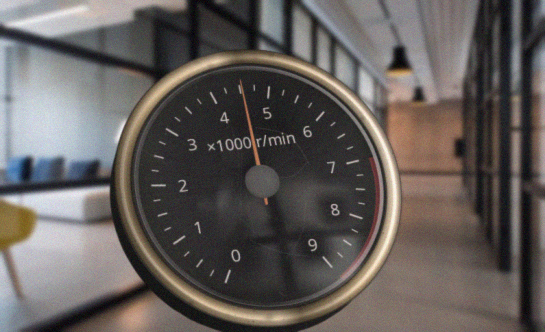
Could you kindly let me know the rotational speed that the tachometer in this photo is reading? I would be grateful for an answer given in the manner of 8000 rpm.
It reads 4500 rpm
